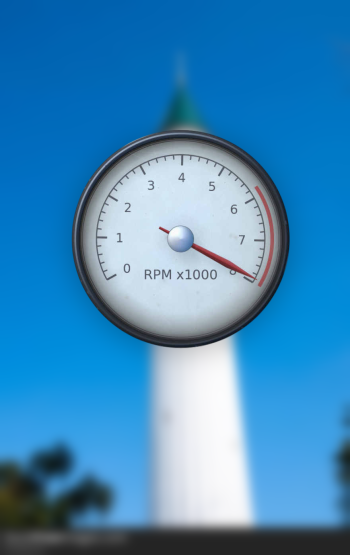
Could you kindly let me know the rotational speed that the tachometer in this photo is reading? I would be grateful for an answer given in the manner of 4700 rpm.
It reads 7900 rpm
